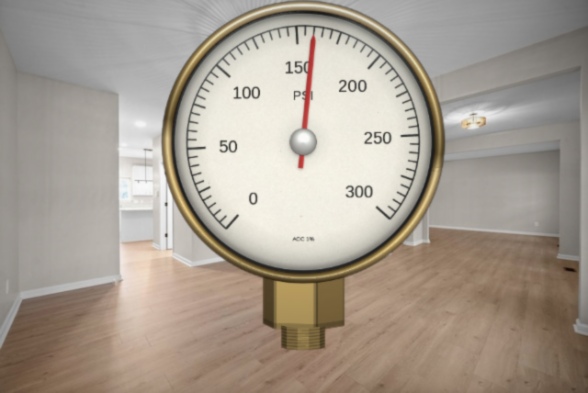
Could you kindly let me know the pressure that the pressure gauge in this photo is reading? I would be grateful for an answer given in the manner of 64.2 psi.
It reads 160 psi
